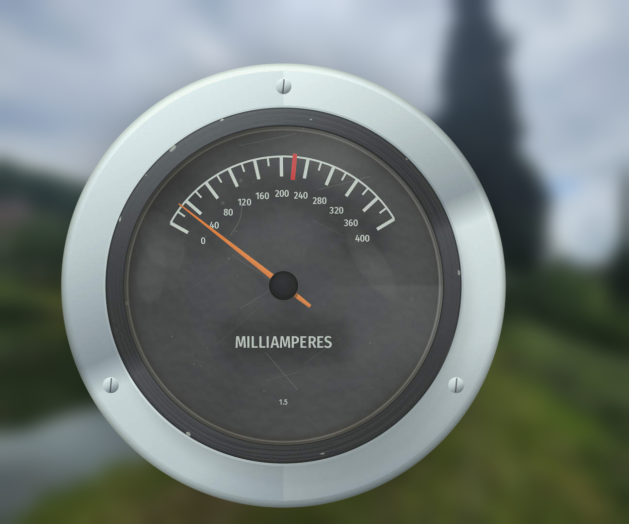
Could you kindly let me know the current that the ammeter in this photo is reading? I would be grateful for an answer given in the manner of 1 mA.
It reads 30 mA
